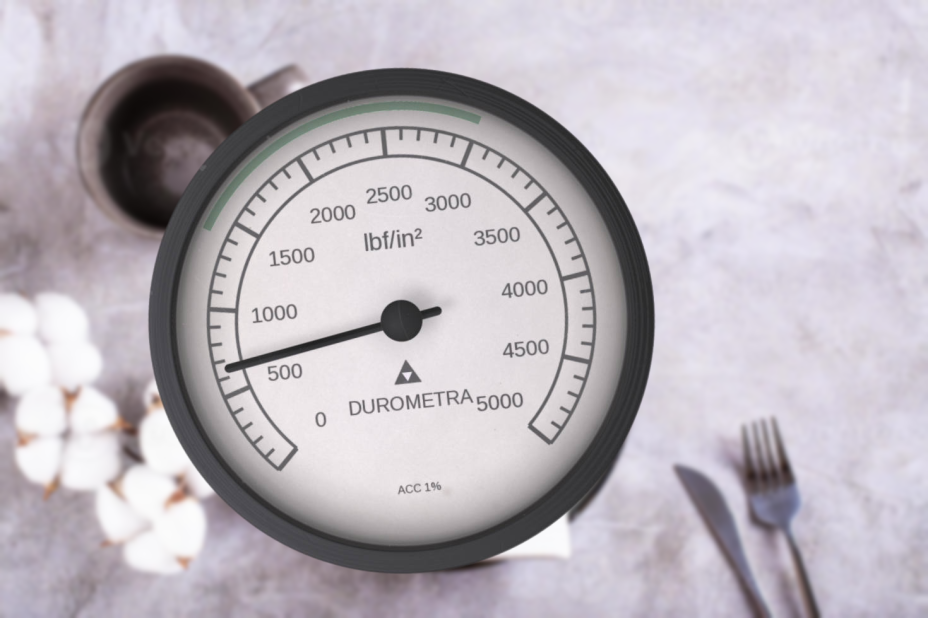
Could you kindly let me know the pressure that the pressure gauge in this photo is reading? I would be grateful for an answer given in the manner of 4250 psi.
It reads 650 psi
